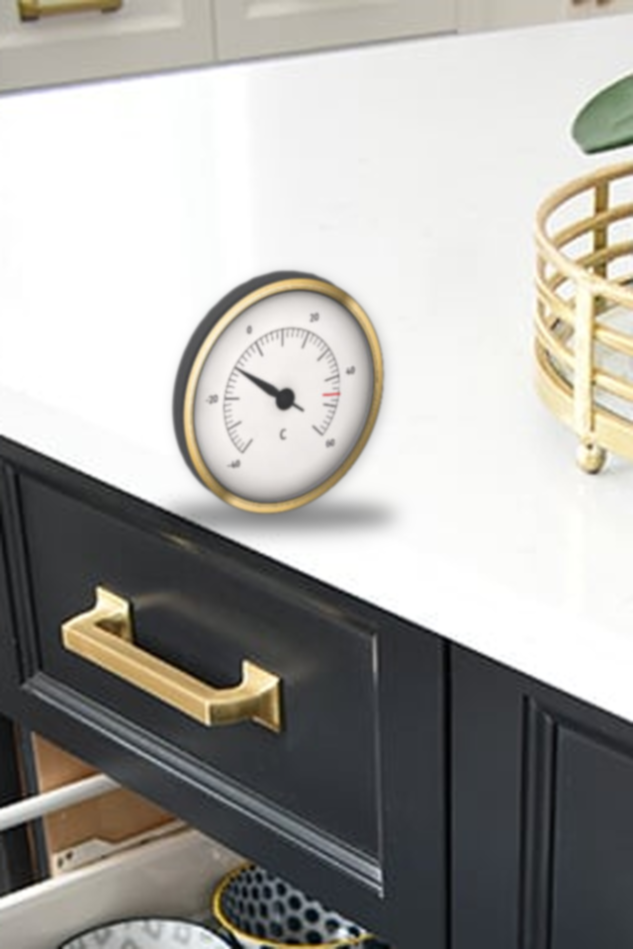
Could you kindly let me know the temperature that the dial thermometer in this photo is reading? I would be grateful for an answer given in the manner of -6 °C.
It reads -10 °C
